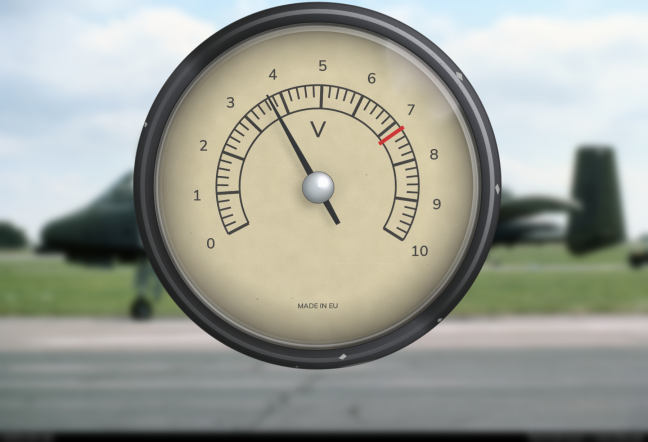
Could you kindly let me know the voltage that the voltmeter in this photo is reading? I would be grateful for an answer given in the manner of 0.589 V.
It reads 3.7 V
